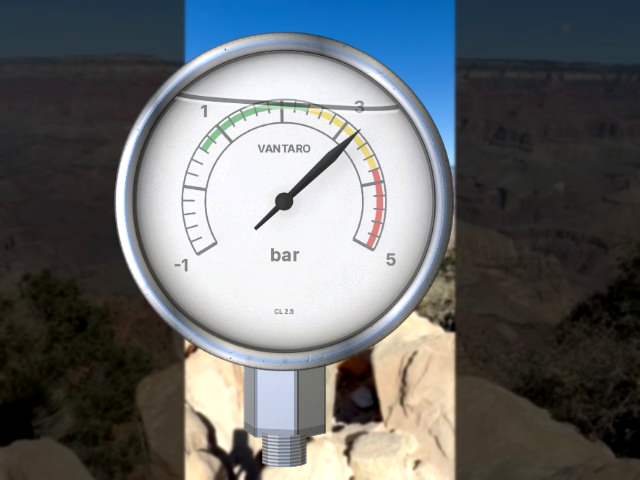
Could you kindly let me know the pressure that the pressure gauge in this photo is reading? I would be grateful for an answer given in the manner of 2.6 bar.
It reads 3.2 bar
